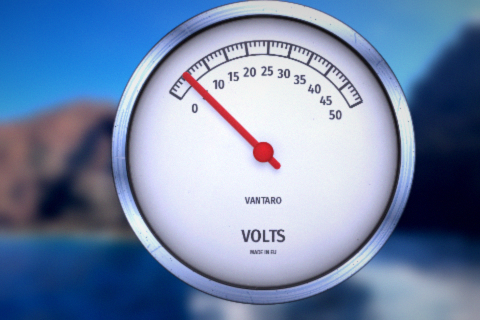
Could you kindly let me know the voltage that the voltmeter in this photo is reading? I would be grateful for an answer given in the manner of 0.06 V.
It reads 5 V
